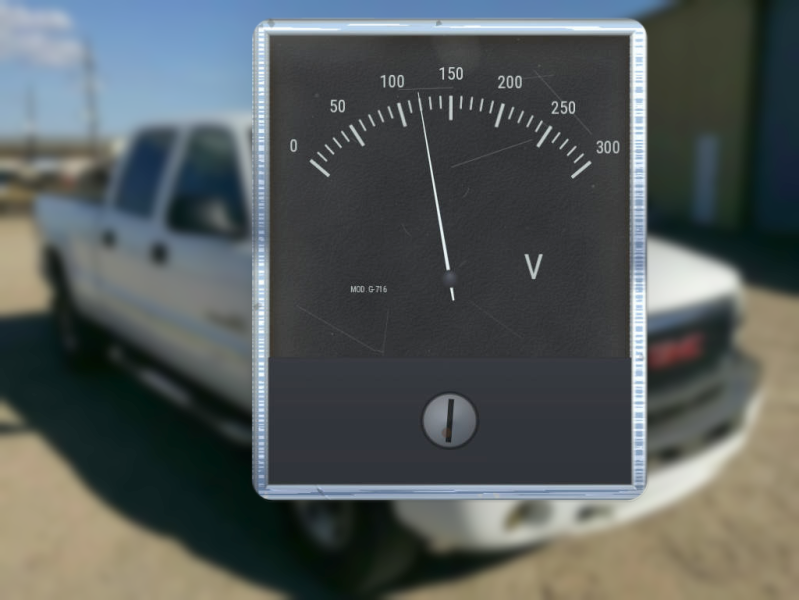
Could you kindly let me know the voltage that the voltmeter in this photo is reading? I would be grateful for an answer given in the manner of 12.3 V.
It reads 120 V
